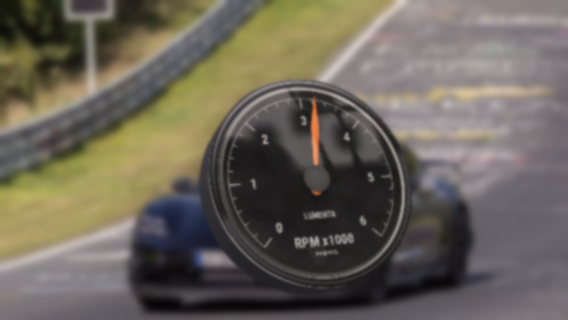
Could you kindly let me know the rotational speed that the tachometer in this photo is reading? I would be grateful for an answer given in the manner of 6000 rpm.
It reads 3200 rpm
